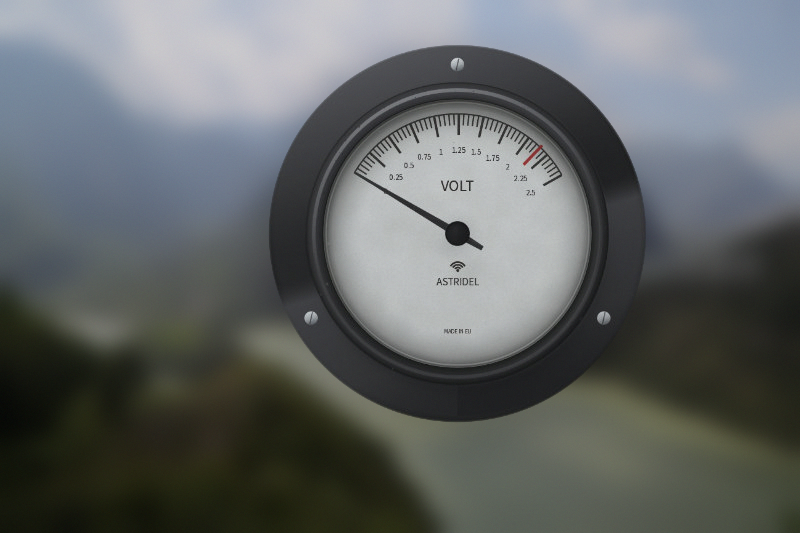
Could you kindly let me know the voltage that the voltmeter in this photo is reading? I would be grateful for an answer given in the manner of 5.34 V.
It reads 0 V
